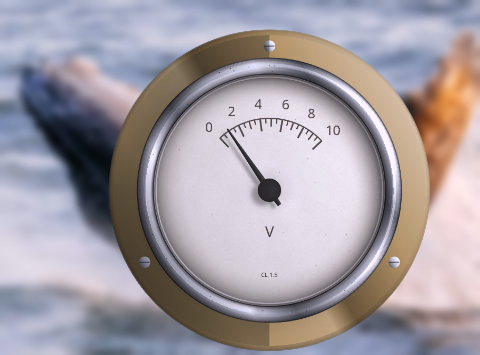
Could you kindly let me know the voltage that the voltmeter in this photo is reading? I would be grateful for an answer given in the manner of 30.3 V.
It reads 1 V
